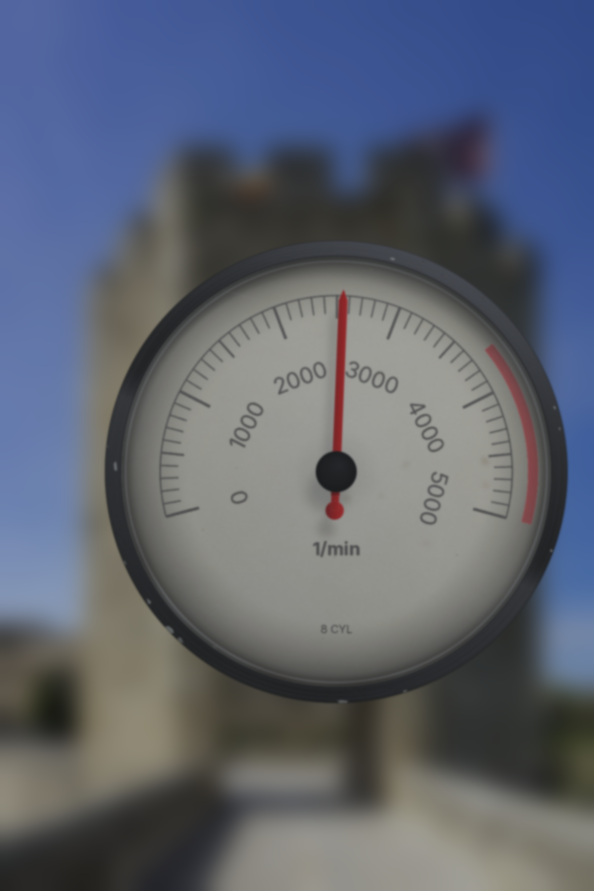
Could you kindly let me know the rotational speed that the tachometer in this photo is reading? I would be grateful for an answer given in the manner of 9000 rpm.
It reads 2550 rpm
